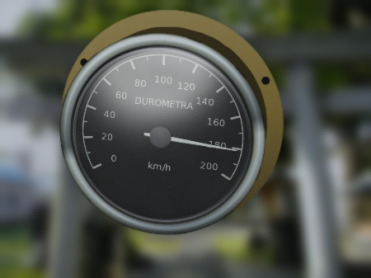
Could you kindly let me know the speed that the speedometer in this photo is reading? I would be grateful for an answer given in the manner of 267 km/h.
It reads 180 km/h
